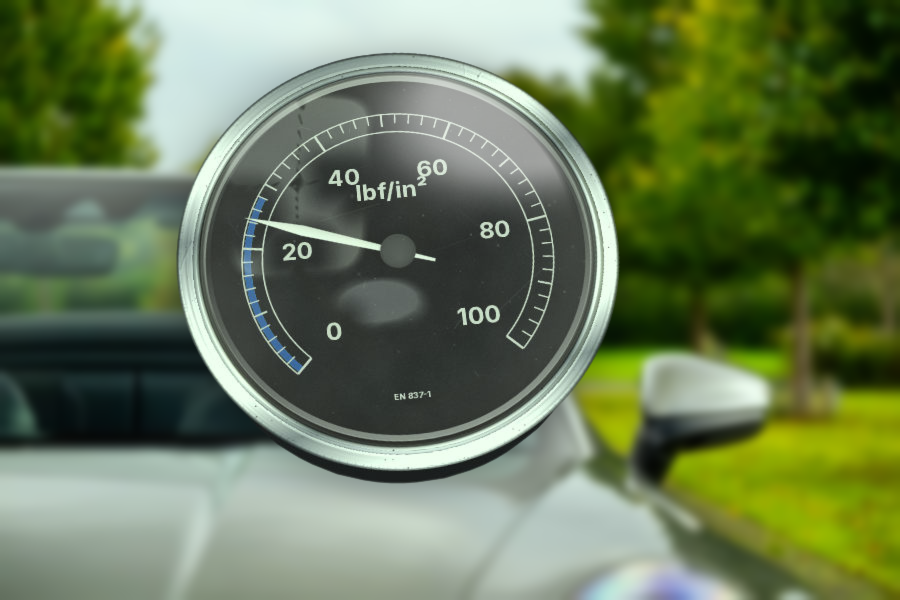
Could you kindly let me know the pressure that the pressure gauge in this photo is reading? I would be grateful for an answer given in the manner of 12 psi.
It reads 24 psi
